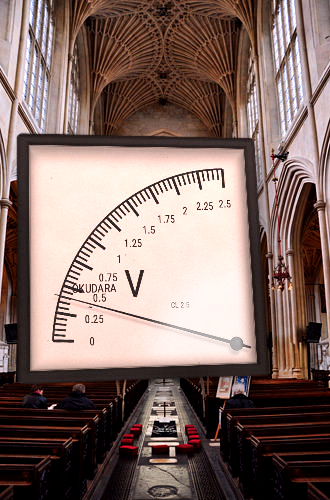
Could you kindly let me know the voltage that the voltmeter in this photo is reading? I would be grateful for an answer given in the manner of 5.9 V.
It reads 0.4 V
